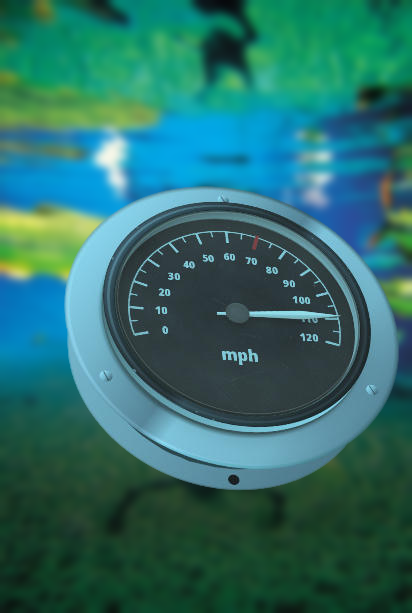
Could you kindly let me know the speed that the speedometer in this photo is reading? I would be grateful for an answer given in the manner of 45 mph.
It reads 110 mph
